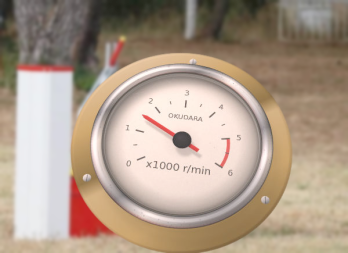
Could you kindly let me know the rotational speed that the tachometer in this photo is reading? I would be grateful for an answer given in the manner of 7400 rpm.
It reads 1500 rpm
